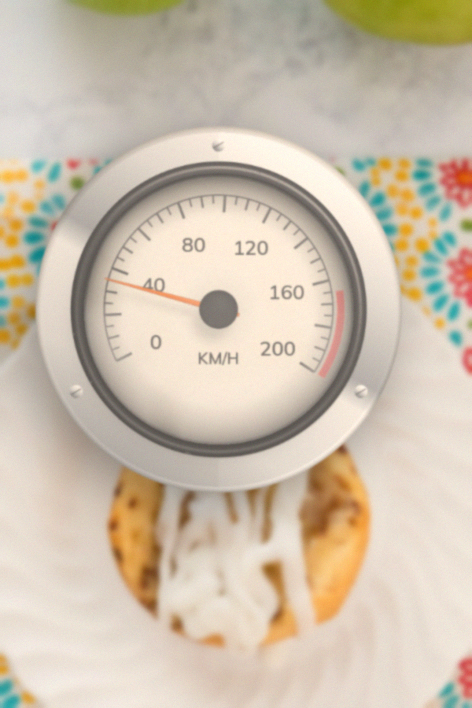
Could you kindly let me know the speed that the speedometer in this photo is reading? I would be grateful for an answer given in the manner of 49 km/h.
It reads 35 km/h
